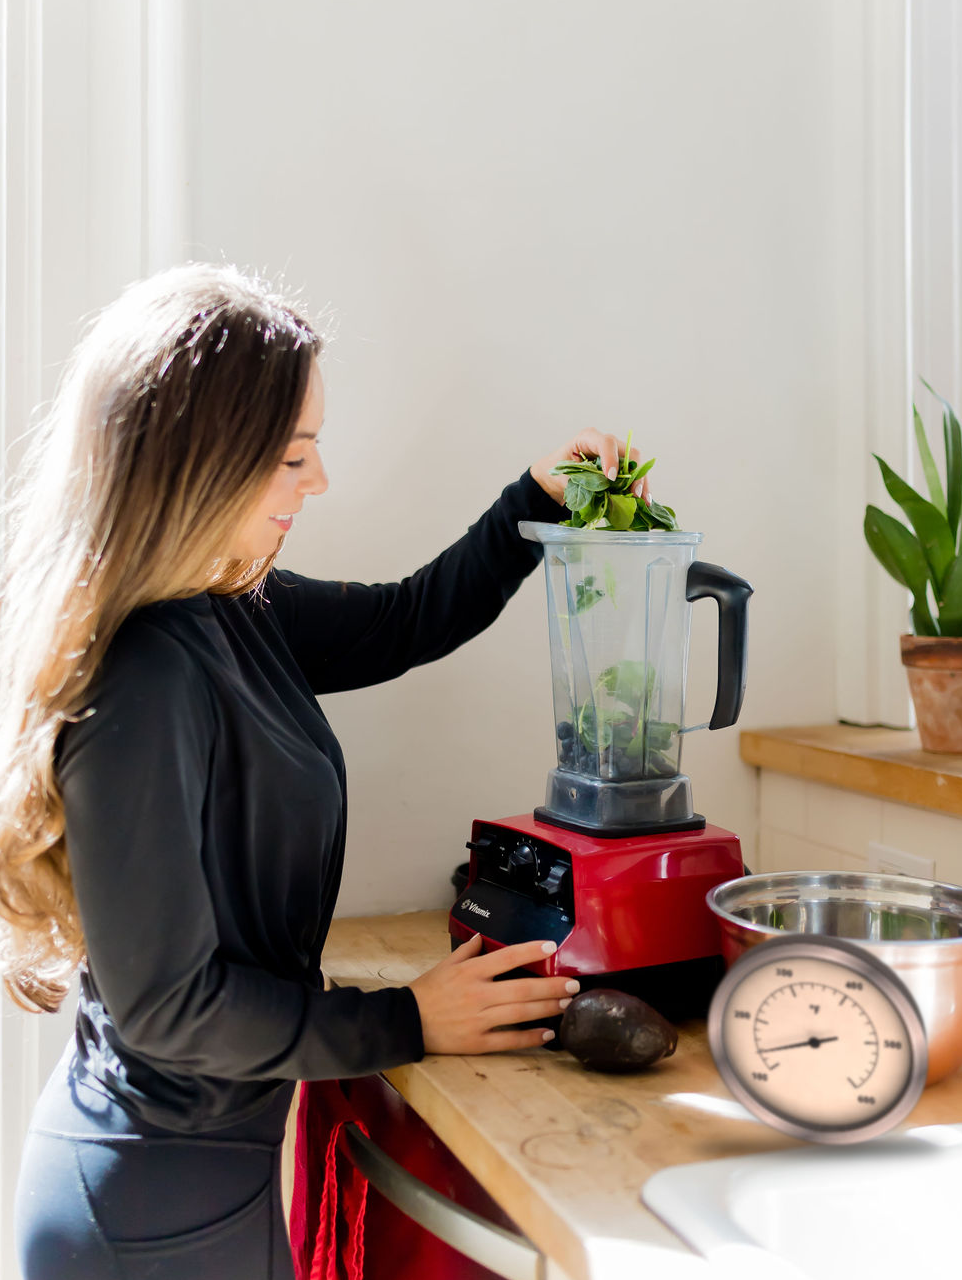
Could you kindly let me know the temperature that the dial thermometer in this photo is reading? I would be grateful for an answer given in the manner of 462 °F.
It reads 140 °F
